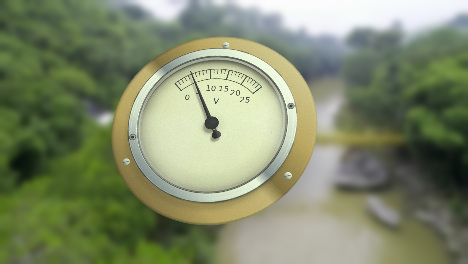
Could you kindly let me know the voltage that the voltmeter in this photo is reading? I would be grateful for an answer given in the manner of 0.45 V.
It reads 5 V
